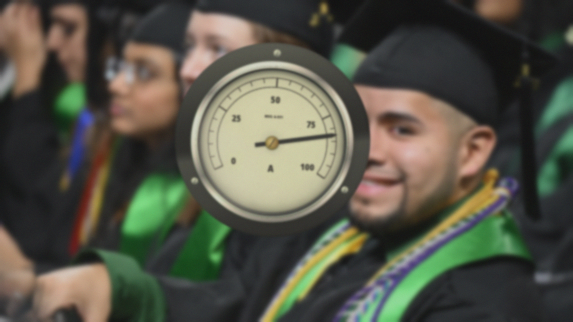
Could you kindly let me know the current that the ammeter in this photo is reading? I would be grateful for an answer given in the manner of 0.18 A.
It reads 82.5 A
